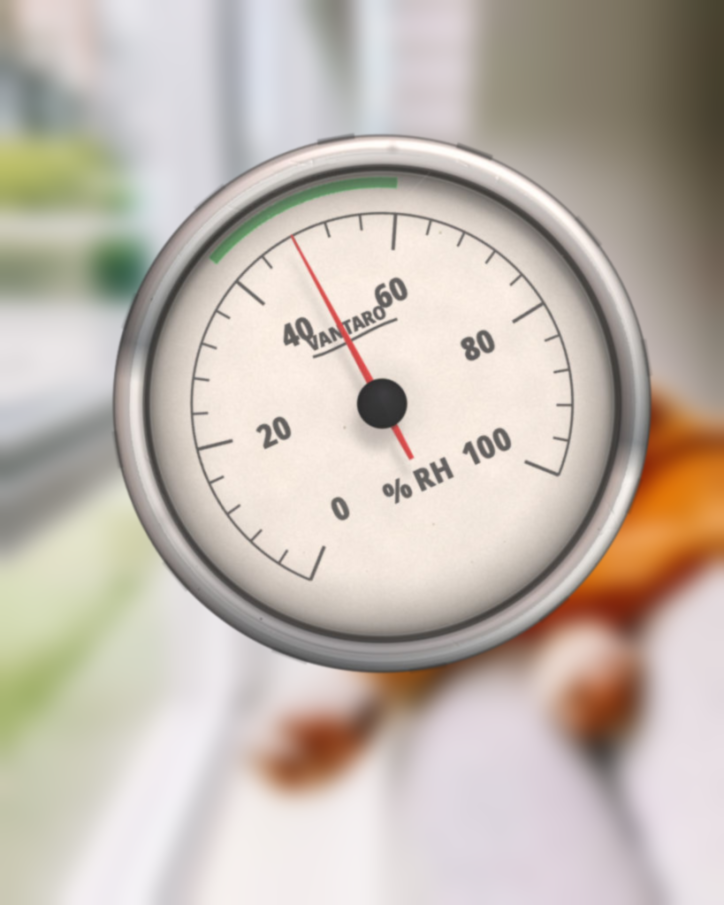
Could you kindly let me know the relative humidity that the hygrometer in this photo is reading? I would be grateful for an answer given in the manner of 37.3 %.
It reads 48 %
